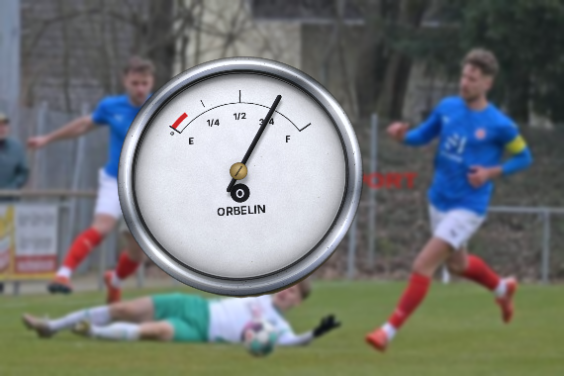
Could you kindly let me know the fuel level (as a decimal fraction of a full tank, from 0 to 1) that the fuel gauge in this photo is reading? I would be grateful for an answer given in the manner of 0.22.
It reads 0.75
